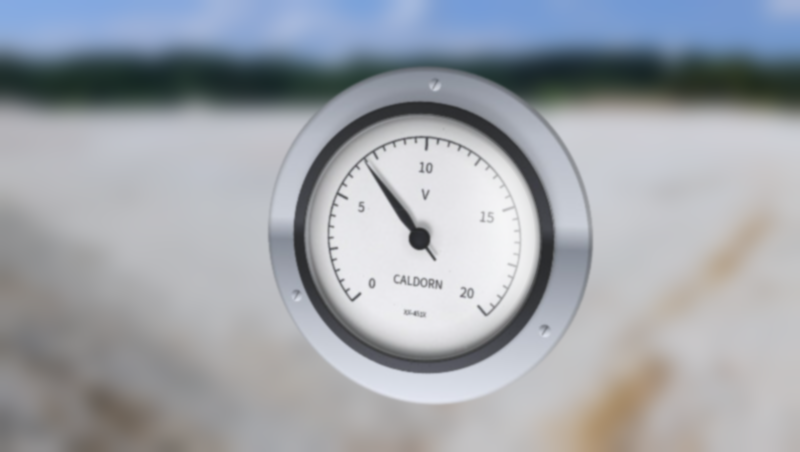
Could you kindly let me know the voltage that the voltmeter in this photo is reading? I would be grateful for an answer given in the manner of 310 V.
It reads 7 V
